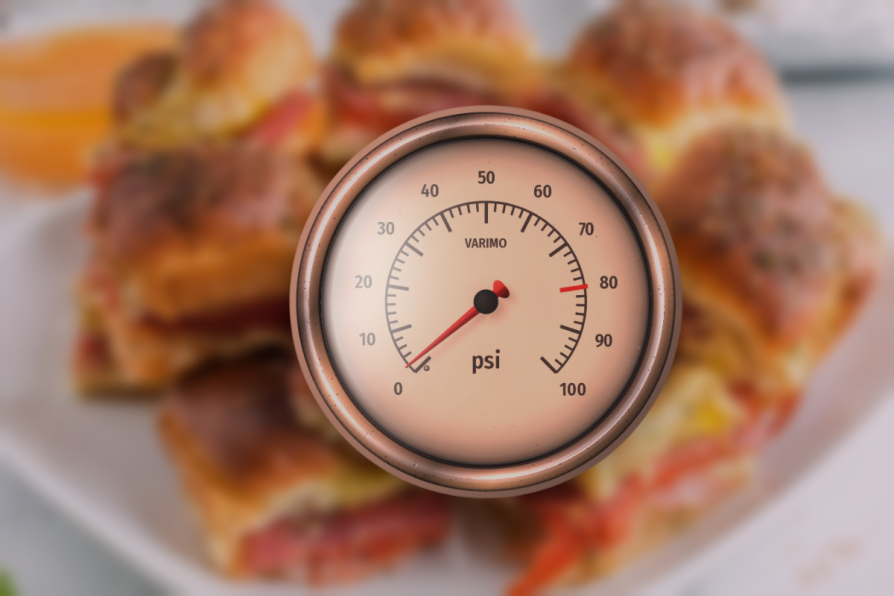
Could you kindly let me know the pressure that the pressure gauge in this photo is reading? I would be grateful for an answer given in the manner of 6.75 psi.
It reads 2 psi
